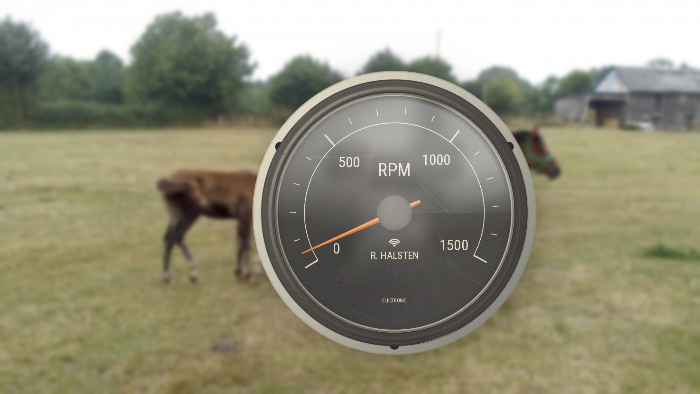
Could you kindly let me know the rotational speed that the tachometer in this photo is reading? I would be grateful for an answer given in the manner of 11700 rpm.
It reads 50 rpm
